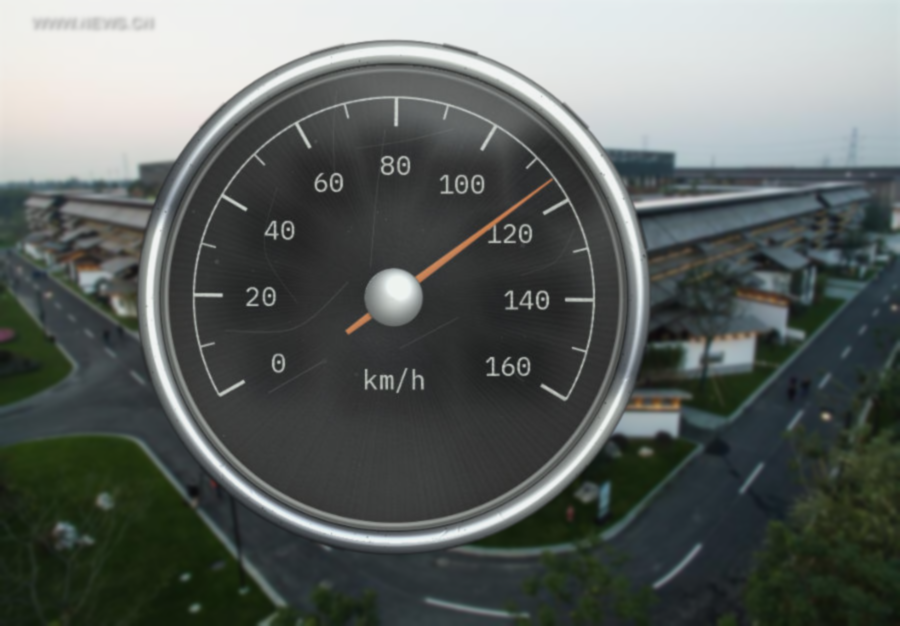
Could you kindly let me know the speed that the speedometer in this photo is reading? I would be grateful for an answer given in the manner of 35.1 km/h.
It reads 115 km/h
